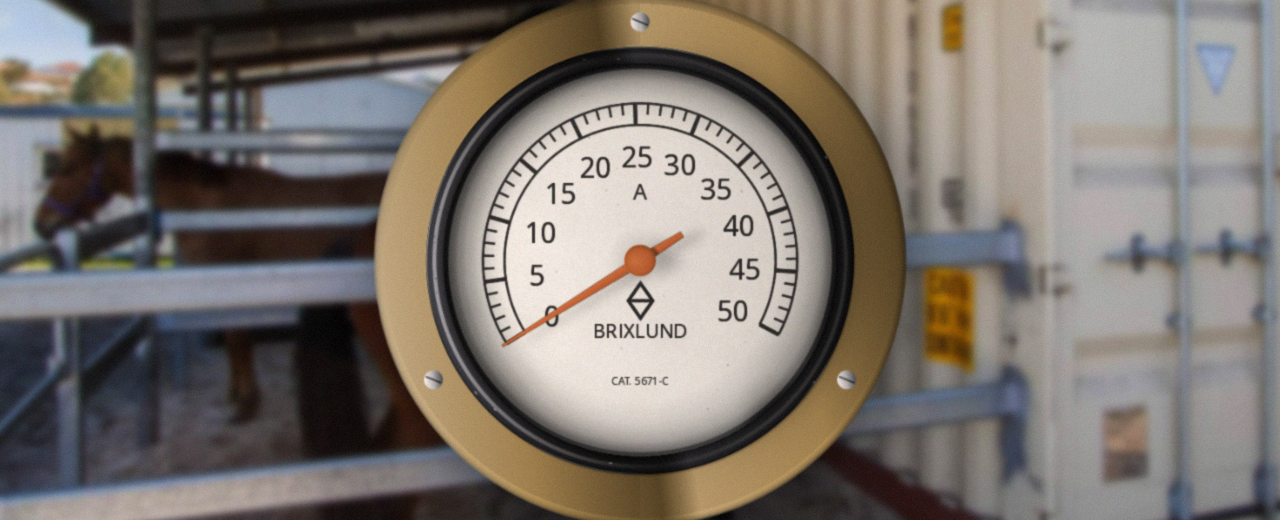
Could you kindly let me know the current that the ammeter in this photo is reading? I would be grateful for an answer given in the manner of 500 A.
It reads 0 A
